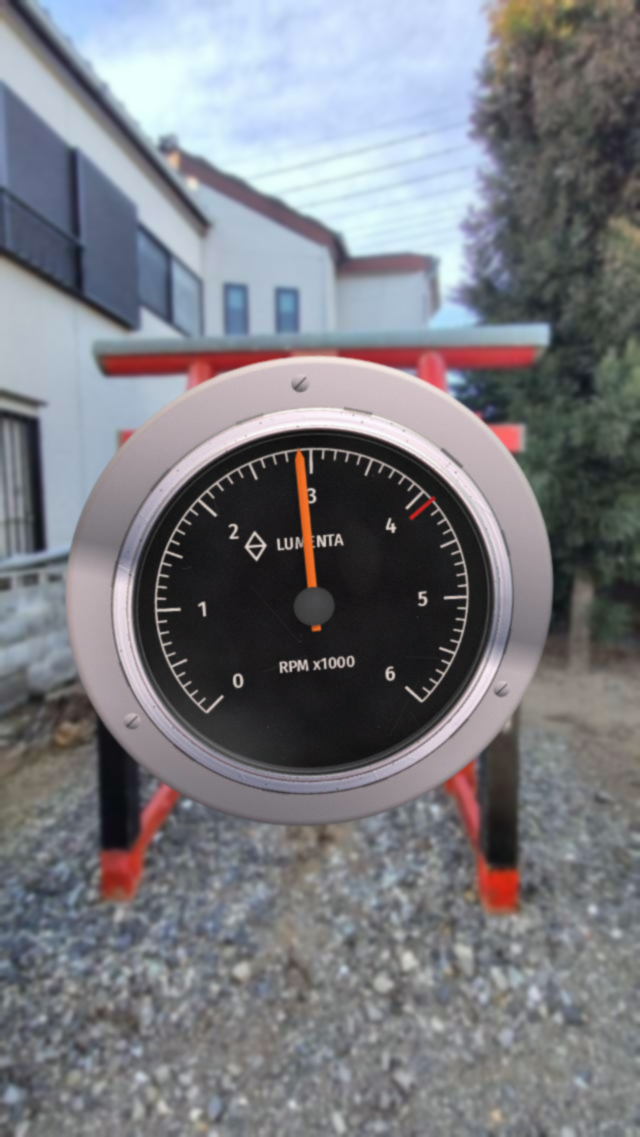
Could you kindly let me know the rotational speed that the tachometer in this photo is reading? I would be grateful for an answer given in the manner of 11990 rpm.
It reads 2900 rpm
